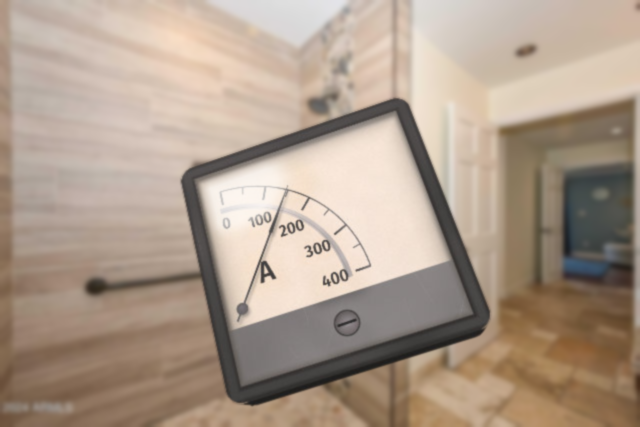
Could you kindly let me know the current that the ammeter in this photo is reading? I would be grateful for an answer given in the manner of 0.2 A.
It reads 150 A
